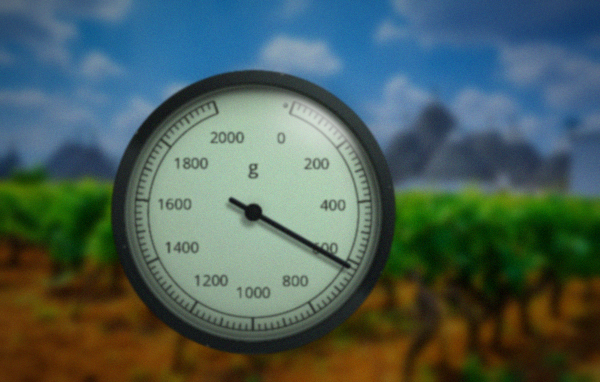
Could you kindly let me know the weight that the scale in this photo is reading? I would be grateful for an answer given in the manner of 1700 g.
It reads 620 g
